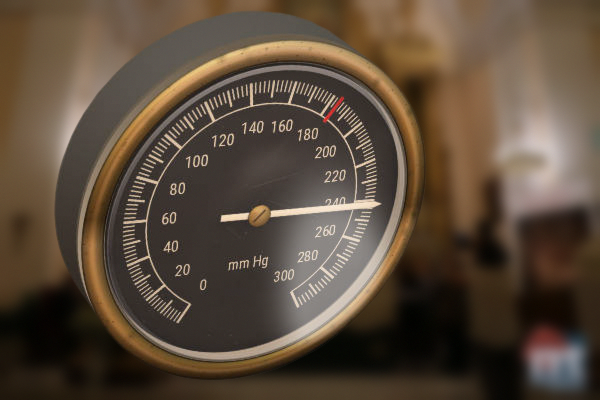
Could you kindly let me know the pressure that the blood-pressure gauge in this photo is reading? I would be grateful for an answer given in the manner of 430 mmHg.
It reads 240 mmHg
